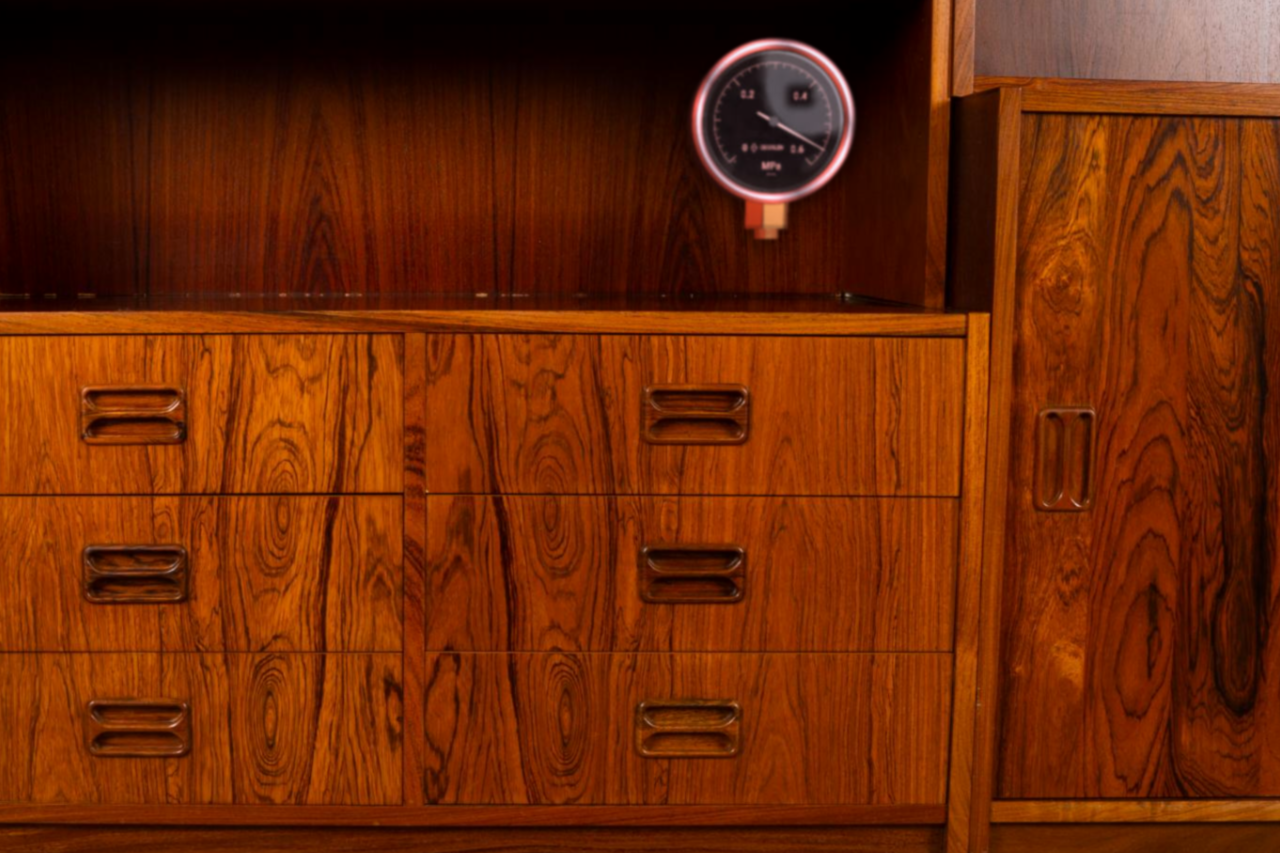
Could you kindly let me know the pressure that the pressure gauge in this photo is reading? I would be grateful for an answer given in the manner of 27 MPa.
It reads 0.56 MPa
